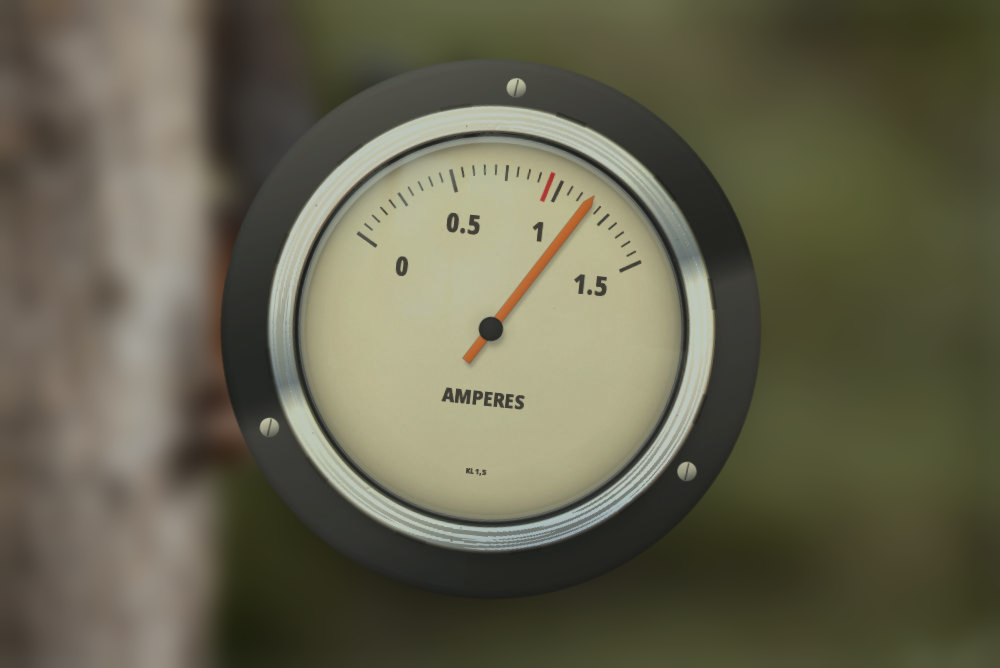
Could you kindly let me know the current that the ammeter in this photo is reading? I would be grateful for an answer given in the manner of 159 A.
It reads 1.15 A
